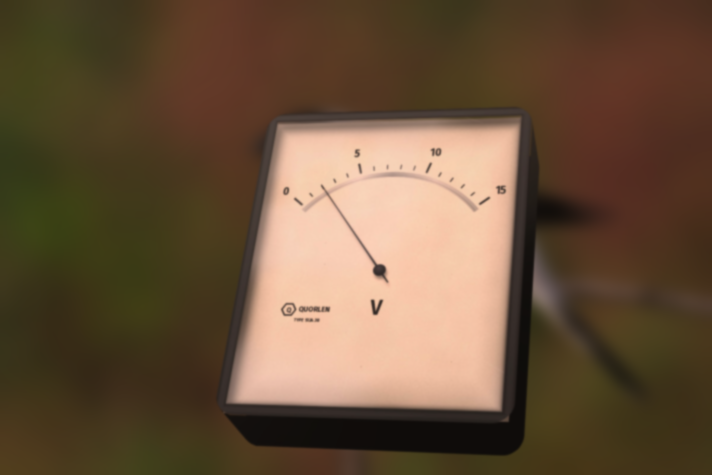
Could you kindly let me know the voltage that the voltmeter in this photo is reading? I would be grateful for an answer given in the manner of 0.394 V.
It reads 2 V
